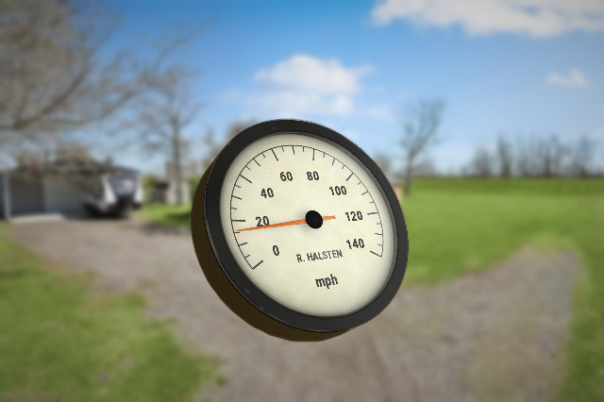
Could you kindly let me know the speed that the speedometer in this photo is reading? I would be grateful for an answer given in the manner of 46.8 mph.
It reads 15 mph
